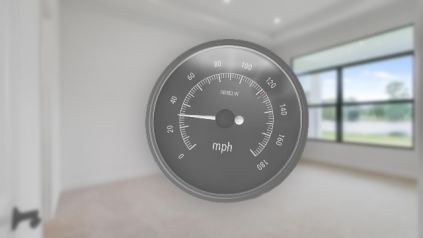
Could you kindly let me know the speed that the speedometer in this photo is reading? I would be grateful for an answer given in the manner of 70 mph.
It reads 30 mph
